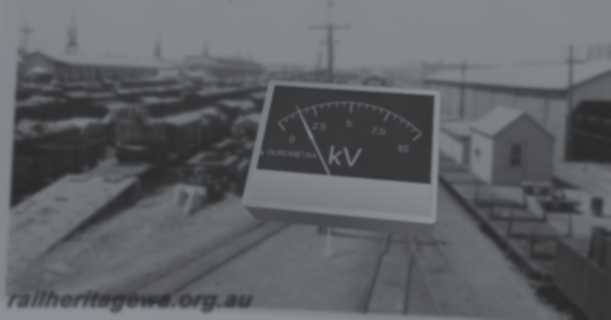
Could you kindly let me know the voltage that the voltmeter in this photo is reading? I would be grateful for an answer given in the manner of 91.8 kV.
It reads 1.5 kV
